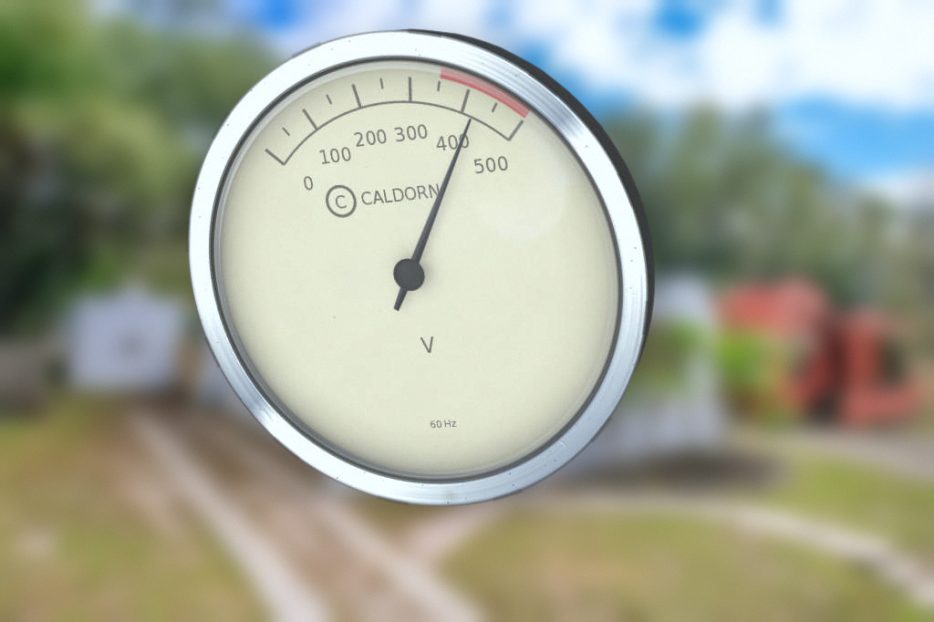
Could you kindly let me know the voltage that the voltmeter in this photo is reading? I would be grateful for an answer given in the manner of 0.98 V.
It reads 425 V
